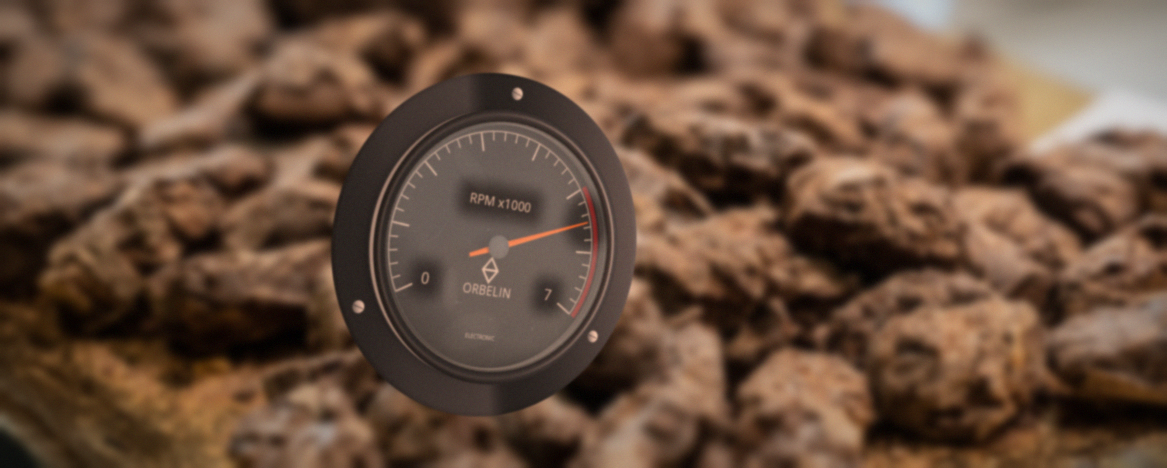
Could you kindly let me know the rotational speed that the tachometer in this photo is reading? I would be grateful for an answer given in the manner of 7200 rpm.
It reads 5500 rpm
